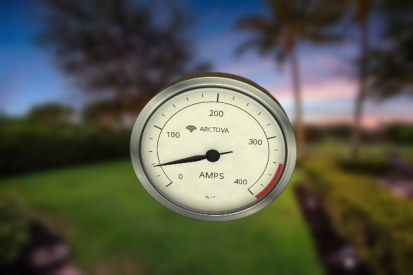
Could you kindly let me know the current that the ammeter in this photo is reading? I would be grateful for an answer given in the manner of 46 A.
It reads 40 A
